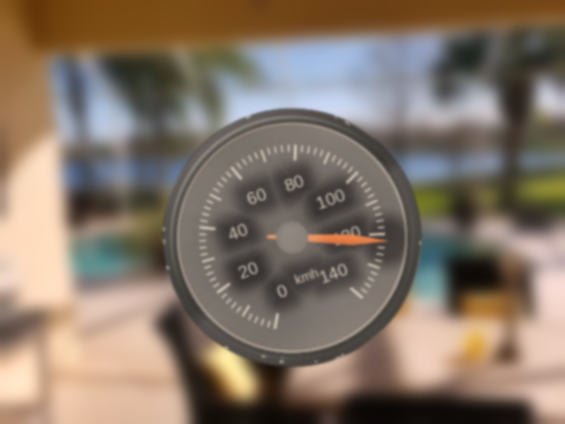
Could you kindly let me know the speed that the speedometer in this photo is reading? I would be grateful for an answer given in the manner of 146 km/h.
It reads 122 km/h
